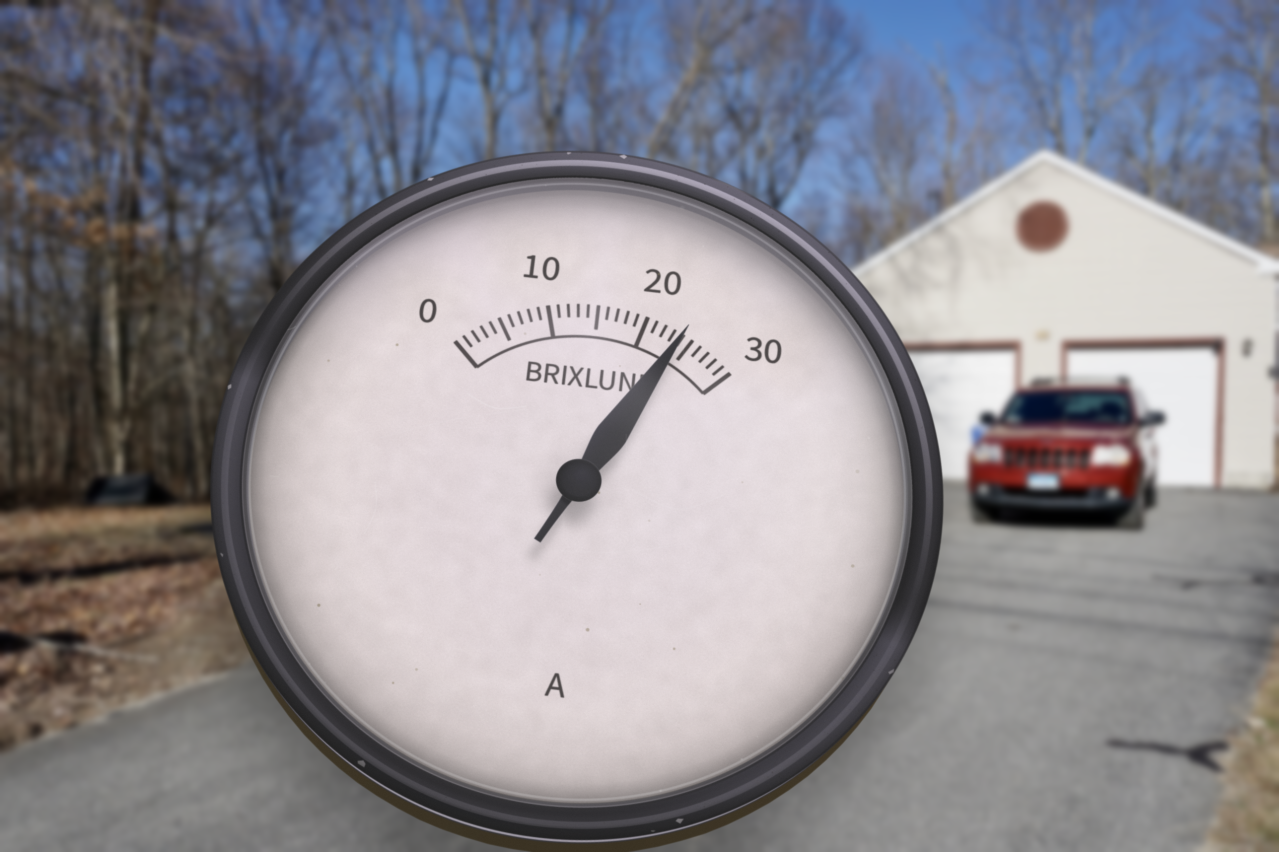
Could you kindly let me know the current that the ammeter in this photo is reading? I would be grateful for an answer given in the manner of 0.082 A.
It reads 24 A
